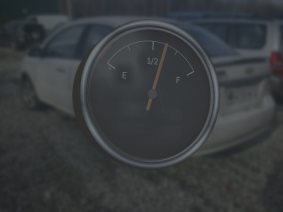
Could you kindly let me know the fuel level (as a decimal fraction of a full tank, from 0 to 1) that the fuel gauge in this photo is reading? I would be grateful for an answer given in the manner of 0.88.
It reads 0.625
